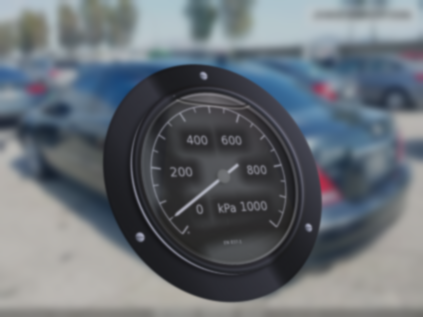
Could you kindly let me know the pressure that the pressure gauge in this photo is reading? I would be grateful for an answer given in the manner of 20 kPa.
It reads 50 kPa
